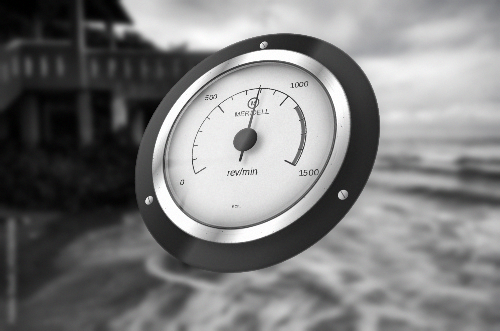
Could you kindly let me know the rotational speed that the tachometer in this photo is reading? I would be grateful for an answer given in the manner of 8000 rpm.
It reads 800 rpm
